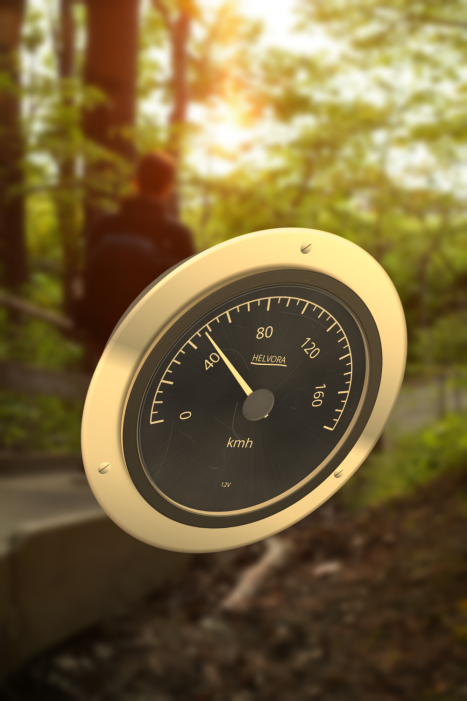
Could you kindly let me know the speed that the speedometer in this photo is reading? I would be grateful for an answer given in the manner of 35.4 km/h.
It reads 47.5 km/h
